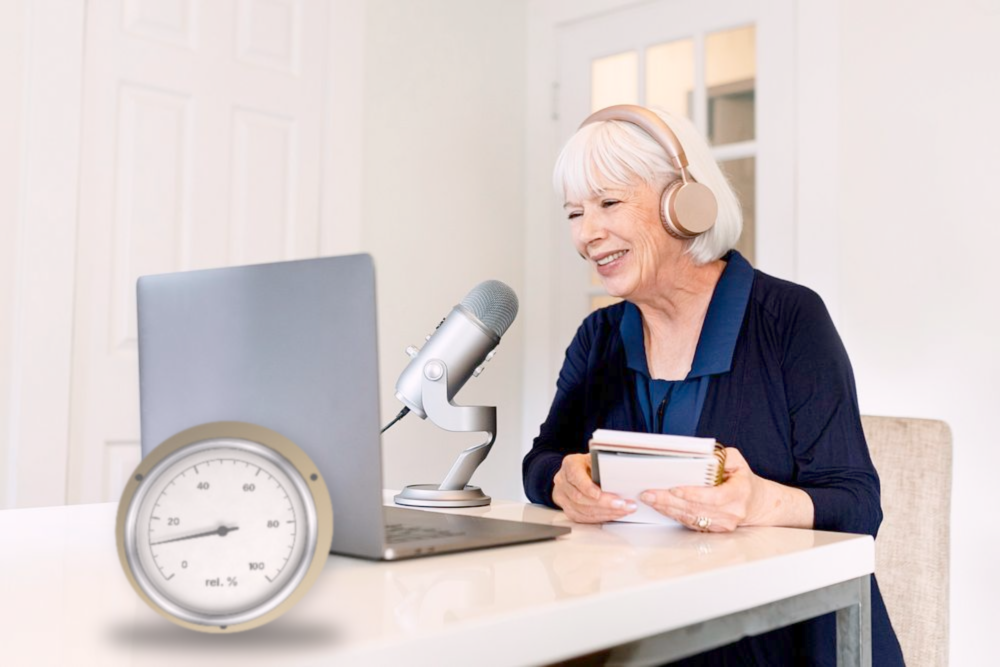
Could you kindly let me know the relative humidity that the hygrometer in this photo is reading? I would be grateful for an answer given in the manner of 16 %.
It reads 12 %
